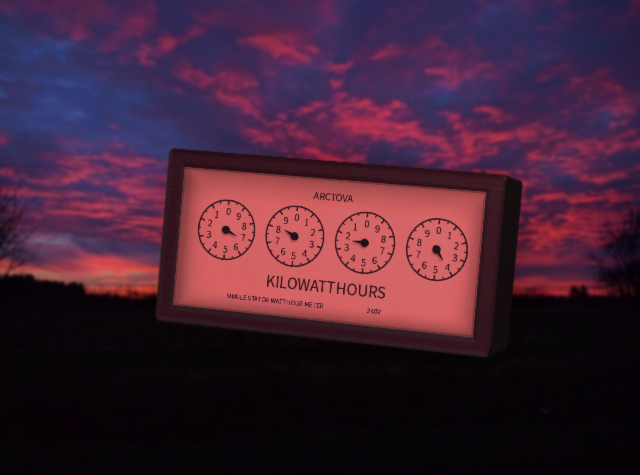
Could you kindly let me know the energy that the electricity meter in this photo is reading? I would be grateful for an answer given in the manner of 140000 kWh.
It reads 6824 kWh
